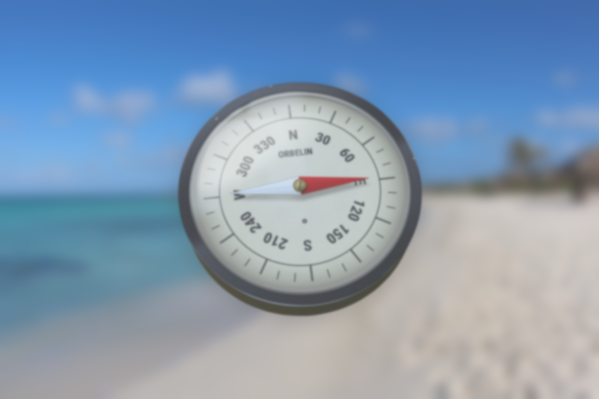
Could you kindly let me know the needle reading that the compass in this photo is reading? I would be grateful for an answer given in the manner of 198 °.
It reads 90 °
